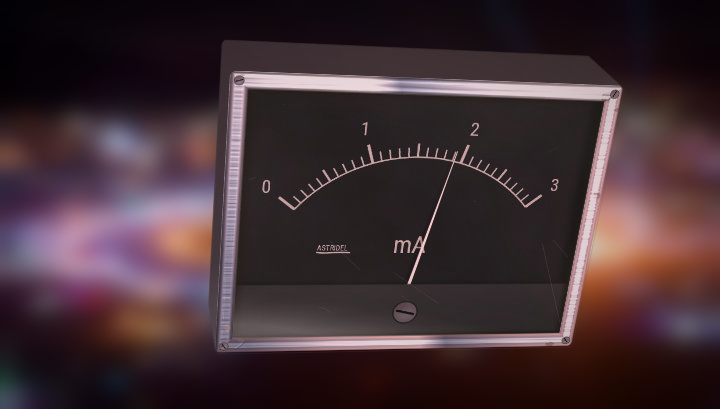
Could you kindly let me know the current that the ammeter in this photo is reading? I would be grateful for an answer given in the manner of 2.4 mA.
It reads 1.9 mA
